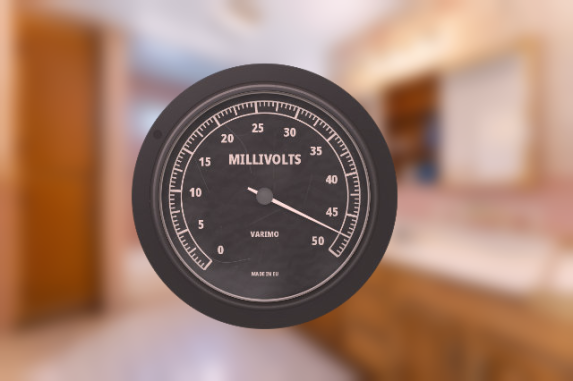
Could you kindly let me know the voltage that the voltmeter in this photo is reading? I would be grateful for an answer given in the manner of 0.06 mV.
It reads 47.5 mV
